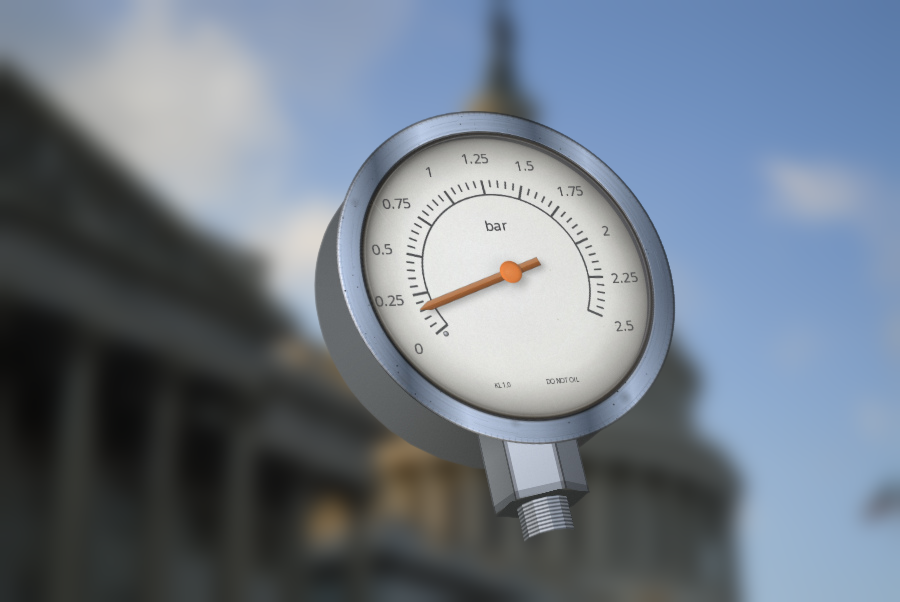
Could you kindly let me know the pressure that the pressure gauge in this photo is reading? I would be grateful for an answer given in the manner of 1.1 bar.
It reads 0.15 bar
